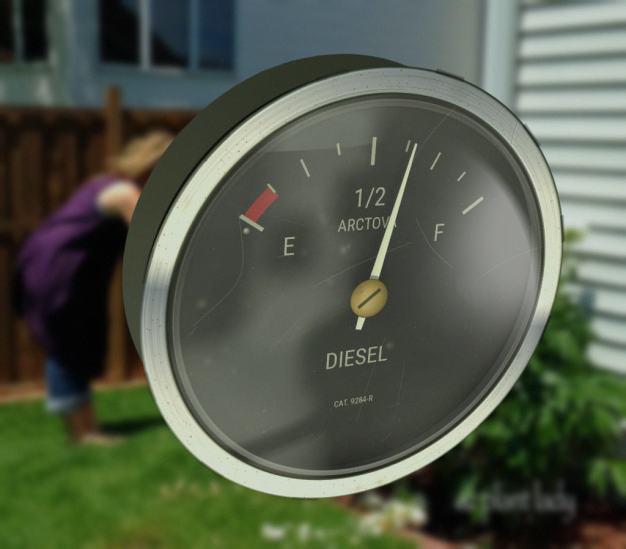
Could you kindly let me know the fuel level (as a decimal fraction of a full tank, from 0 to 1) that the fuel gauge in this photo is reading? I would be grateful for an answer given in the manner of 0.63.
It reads 0.625
